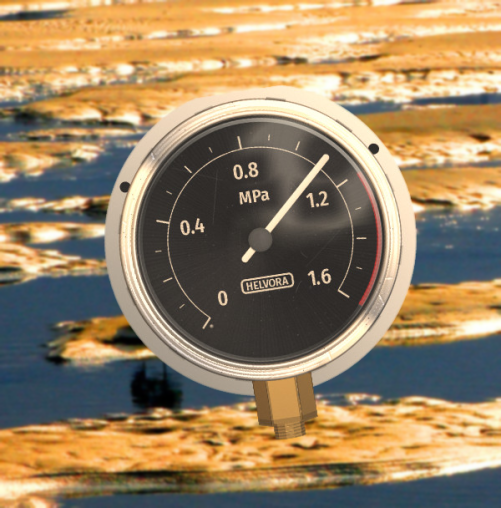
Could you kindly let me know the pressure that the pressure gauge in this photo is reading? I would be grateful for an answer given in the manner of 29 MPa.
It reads 1.1 MPa
